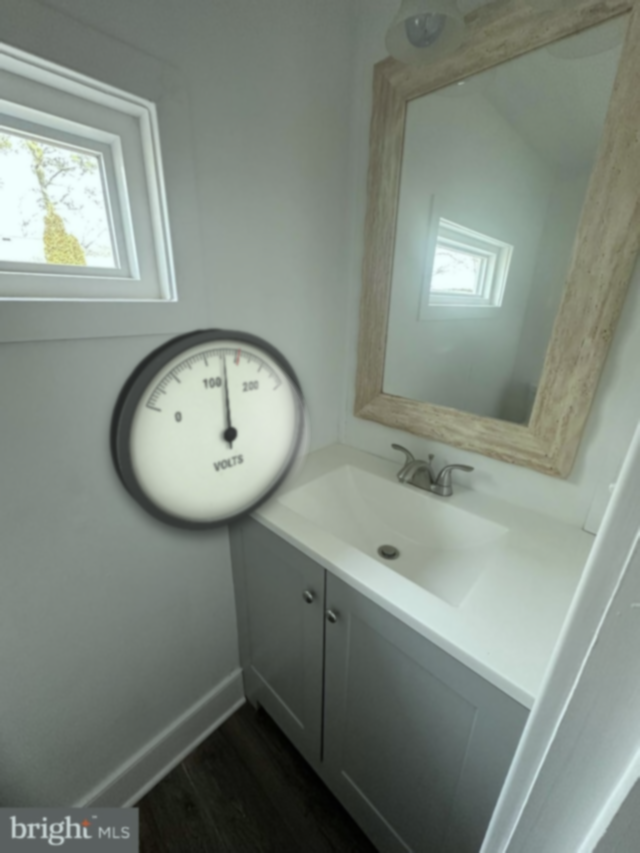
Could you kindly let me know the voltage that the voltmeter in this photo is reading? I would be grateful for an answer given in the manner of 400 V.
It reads 125 V
